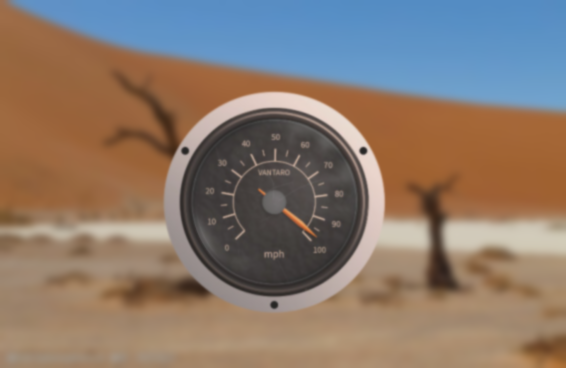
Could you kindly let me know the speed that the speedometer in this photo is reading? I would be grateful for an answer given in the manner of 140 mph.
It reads 97.5 mph
